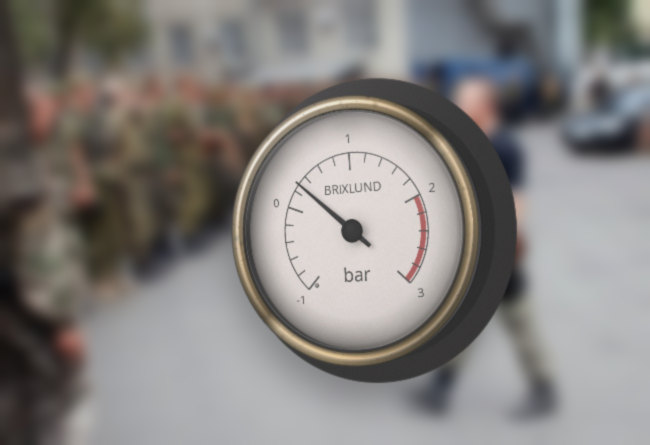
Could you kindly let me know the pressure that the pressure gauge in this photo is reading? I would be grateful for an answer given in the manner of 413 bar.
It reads 0.3 bar
